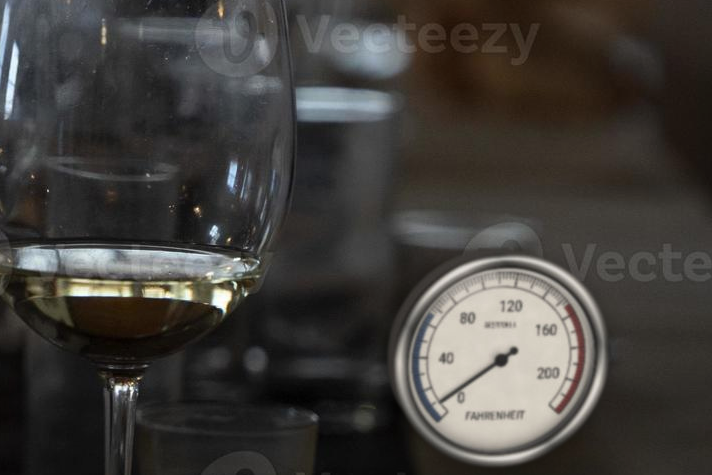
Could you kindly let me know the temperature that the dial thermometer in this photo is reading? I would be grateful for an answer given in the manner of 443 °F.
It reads 10 °F
